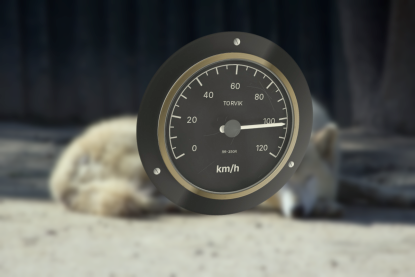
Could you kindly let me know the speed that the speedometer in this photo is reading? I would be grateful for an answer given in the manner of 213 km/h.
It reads 102.5 km/h
